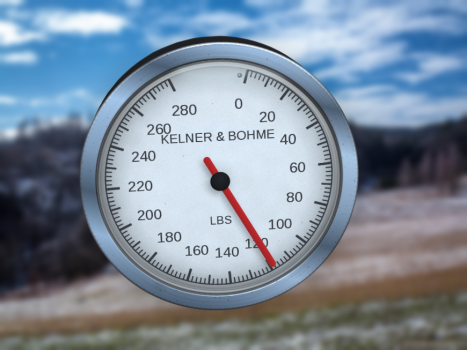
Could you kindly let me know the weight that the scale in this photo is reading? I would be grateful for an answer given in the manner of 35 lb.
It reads 118 lb
